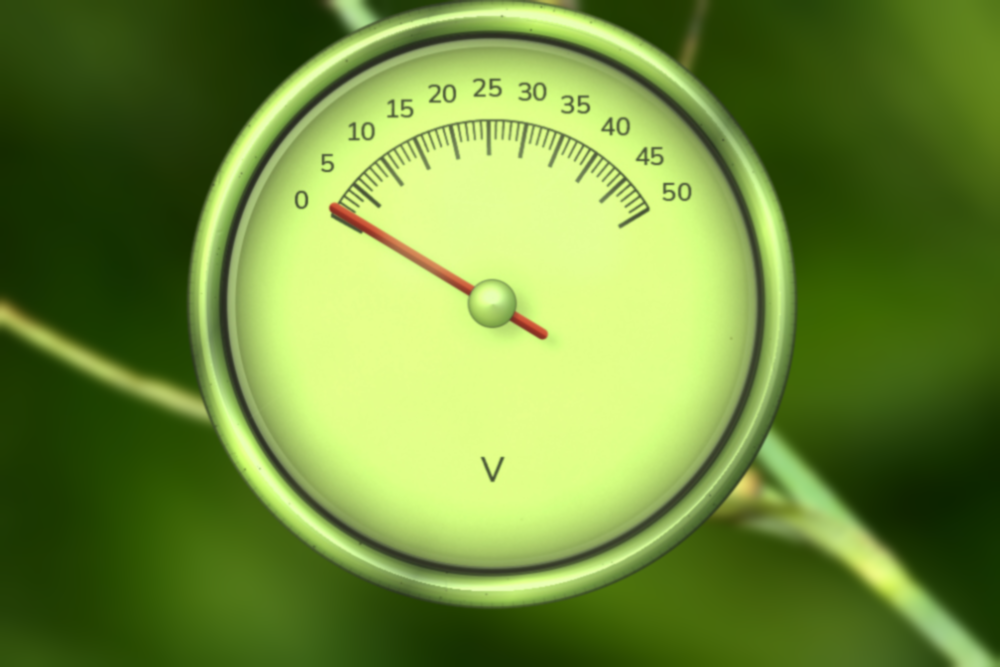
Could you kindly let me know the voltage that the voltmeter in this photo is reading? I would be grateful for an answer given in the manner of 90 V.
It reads 1 V
